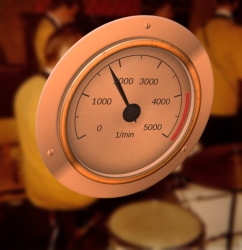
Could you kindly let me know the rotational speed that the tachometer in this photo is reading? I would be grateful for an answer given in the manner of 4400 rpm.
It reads 1750 rpm
